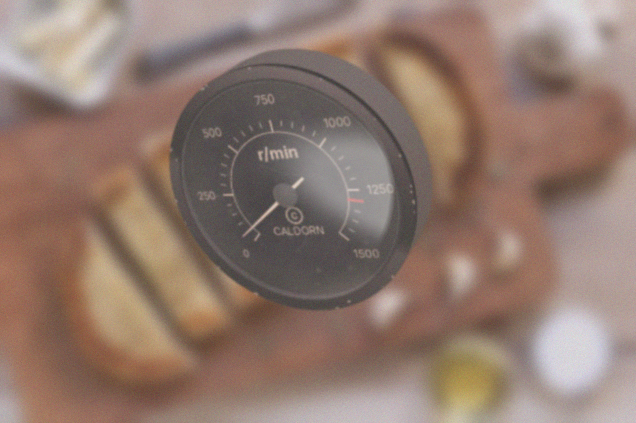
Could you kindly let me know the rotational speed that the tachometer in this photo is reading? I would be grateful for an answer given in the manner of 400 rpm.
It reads 50 rpm
